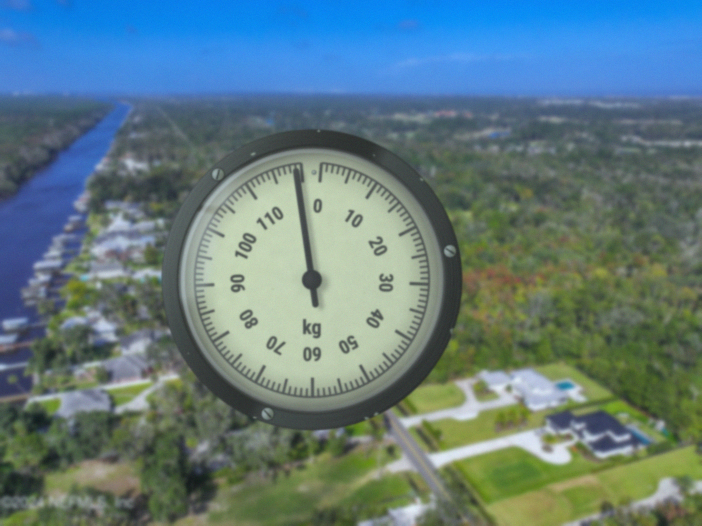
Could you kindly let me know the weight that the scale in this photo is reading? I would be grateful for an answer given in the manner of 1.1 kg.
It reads 119 kg
